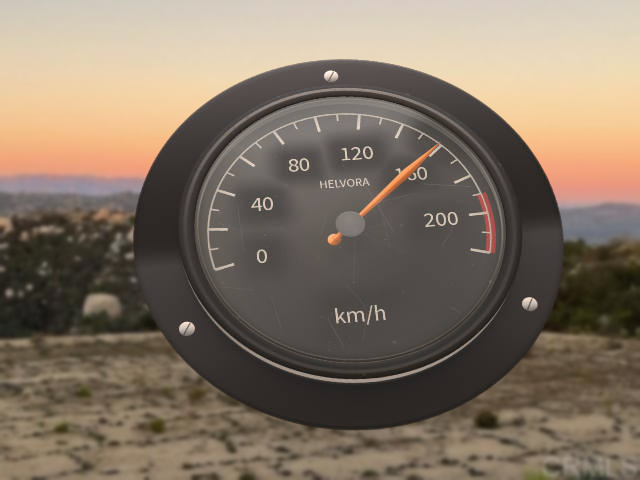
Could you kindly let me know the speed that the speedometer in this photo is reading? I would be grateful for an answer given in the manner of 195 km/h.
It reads 160 km/h
